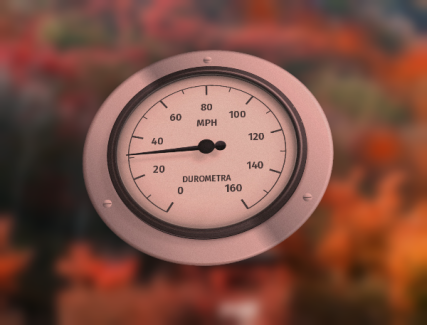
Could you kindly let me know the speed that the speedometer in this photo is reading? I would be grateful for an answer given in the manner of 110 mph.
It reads 30 mph
